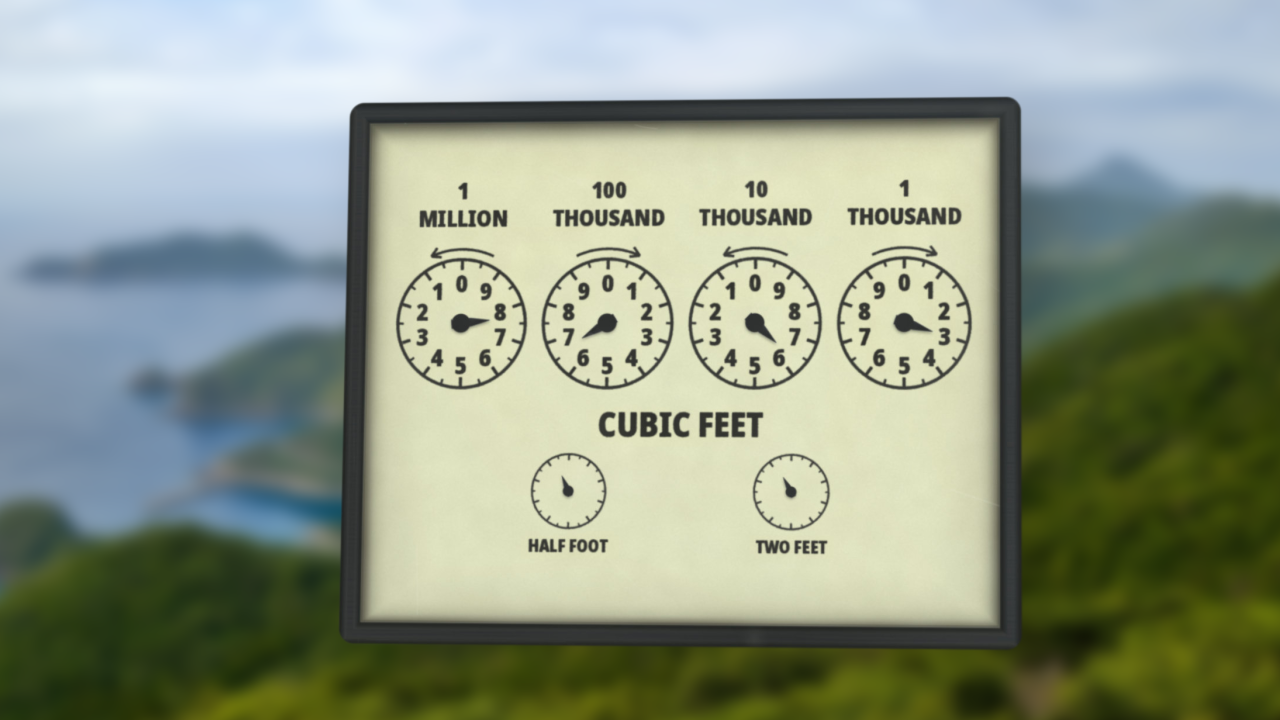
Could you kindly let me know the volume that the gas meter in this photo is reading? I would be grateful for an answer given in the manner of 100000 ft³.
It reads 766300 ft³
